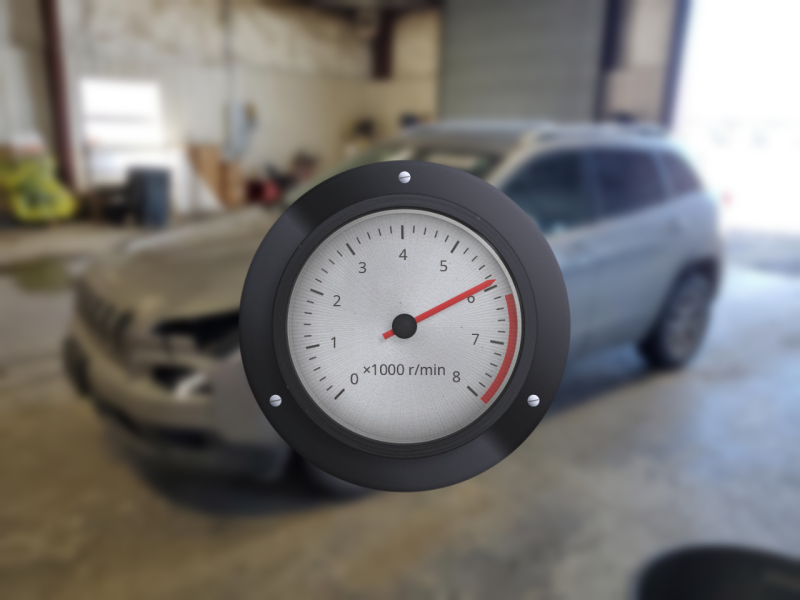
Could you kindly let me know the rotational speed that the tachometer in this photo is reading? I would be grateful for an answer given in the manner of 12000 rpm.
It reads 5900 rpm
